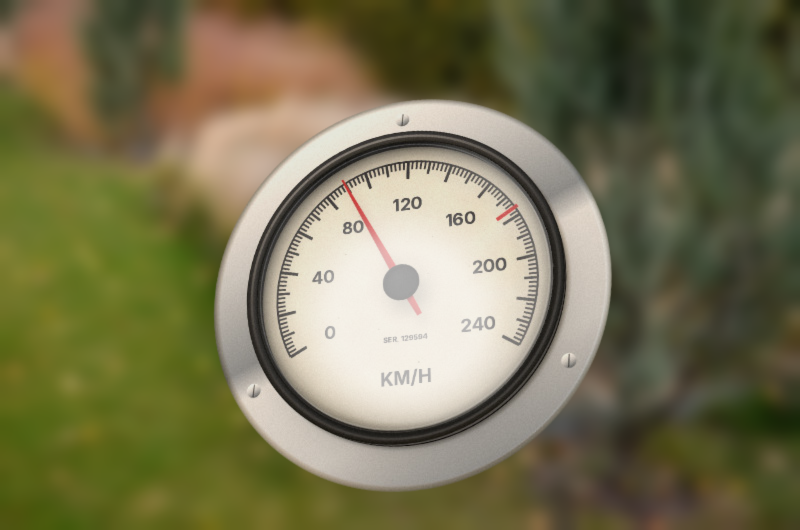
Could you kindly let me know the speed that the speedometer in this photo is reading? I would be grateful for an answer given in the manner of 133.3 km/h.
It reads 90 km/h
